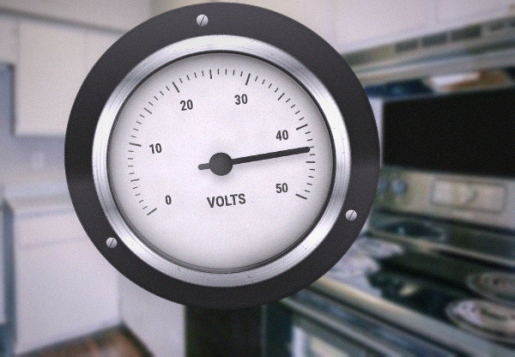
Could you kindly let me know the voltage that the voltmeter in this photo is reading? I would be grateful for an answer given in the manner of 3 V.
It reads 43 V
